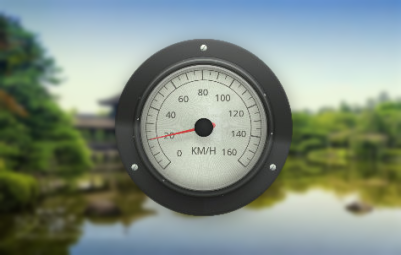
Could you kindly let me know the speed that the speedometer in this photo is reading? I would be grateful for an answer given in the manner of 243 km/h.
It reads 20 km/h
